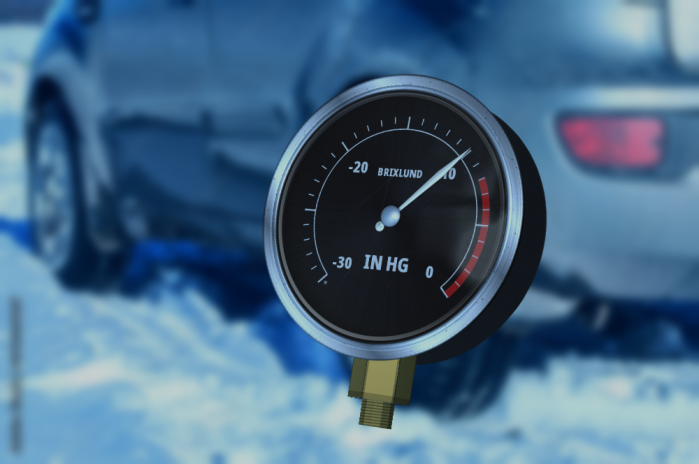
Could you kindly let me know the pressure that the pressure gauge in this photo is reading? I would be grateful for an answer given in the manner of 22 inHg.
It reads -10 inHg
